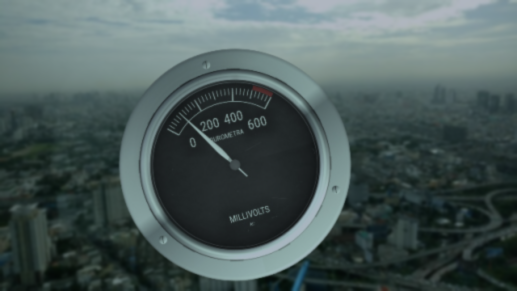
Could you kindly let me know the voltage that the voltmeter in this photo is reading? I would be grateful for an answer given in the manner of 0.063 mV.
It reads 100 mV
